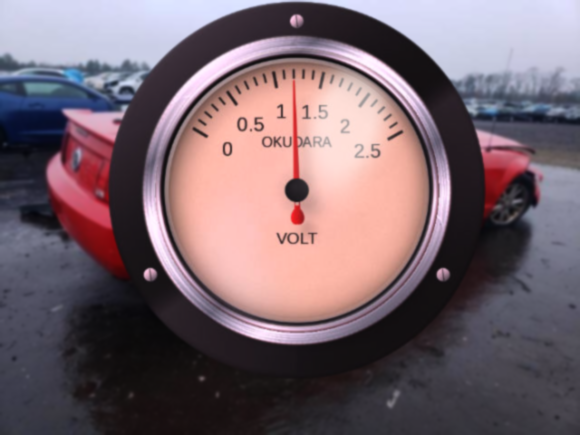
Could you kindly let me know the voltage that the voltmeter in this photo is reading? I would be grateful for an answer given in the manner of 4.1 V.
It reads 1.2 V
